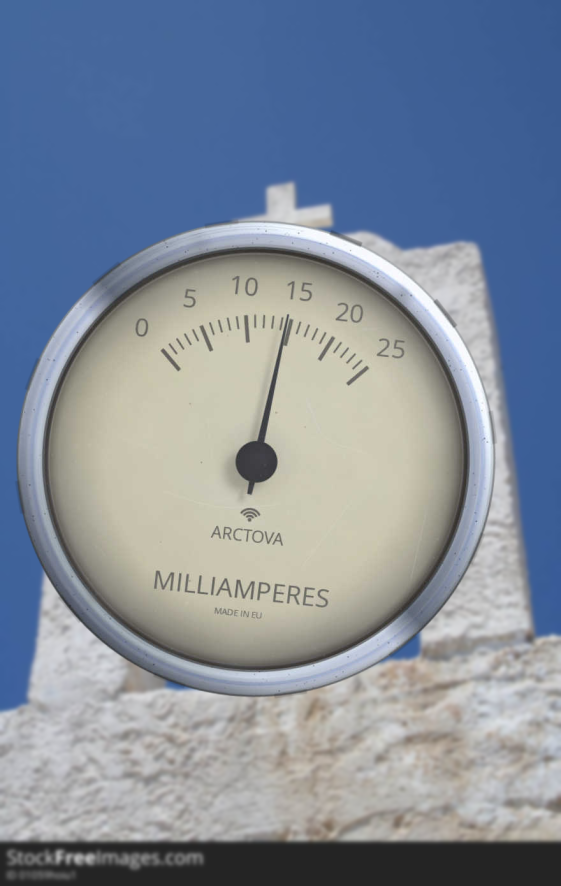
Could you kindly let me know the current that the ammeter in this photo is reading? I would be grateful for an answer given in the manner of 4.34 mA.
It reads 14.5 mA
